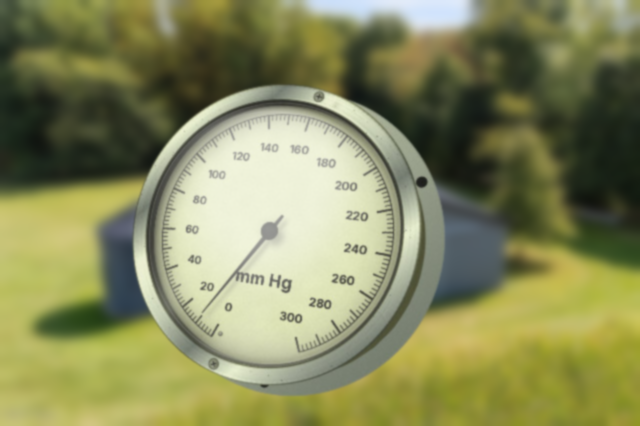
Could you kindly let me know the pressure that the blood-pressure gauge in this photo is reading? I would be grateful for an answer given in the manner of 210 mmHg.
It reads 10 mmHg
